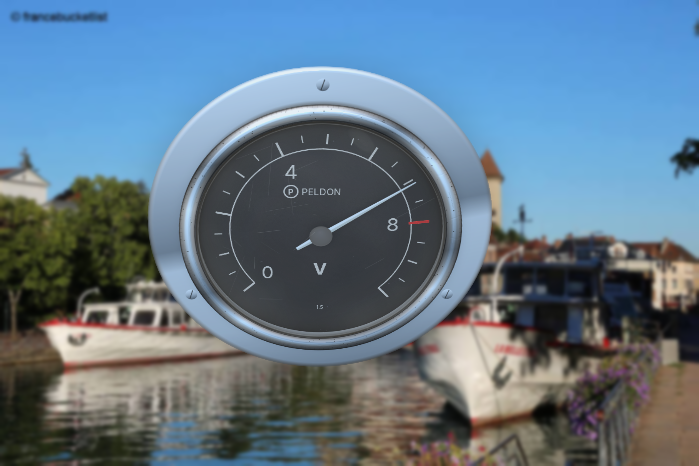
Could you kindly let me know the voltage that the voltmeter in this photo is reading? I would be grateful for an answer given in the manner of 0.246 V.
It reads 7 V
